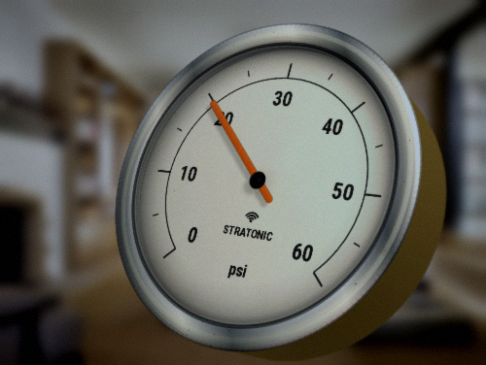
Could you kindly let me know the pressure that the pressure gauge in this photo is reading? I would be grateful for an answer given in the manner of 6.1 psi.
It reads 20 psi
